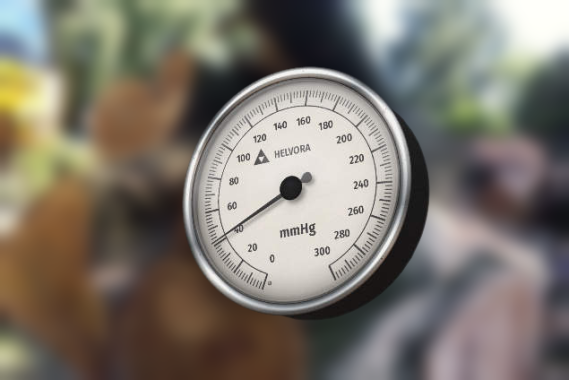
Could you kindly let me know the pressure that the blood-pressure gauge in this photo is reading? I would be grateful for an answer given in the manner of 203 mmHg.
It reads 40 mmHg
